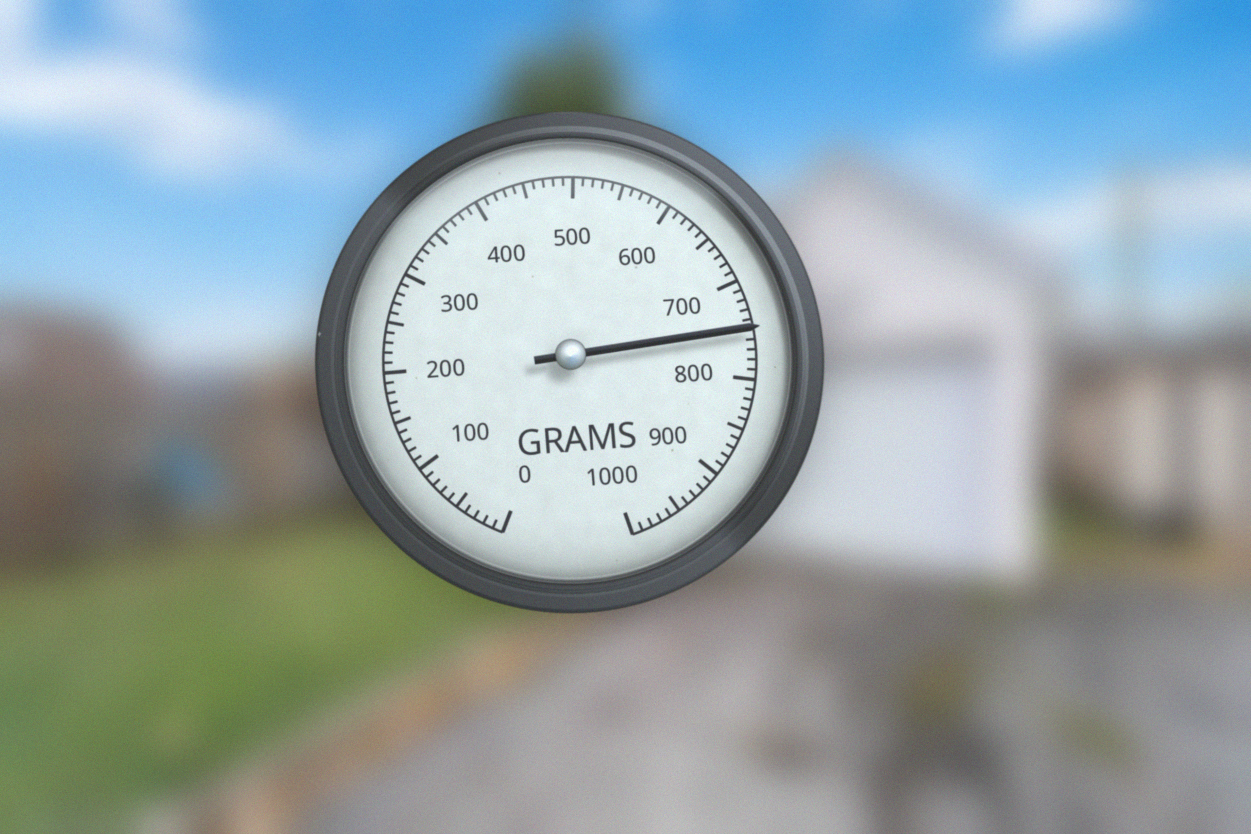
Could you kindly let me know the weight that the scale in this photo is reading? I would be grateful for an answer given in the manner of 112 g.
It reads 750 g
